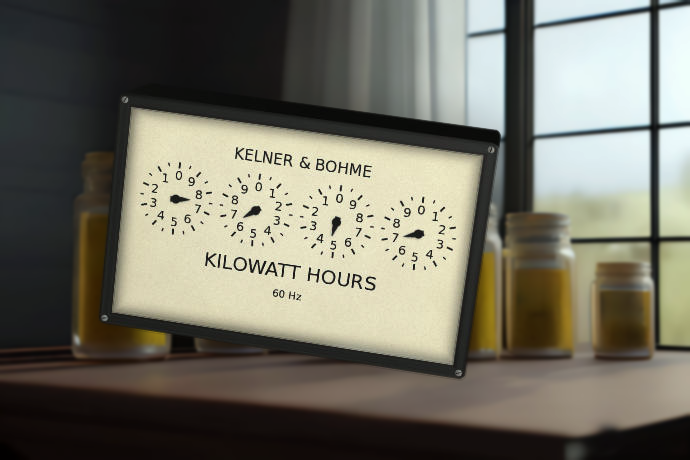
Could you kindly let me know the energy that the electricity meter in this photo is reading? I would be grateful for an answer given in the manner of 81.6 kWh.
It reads 7647 kWh
